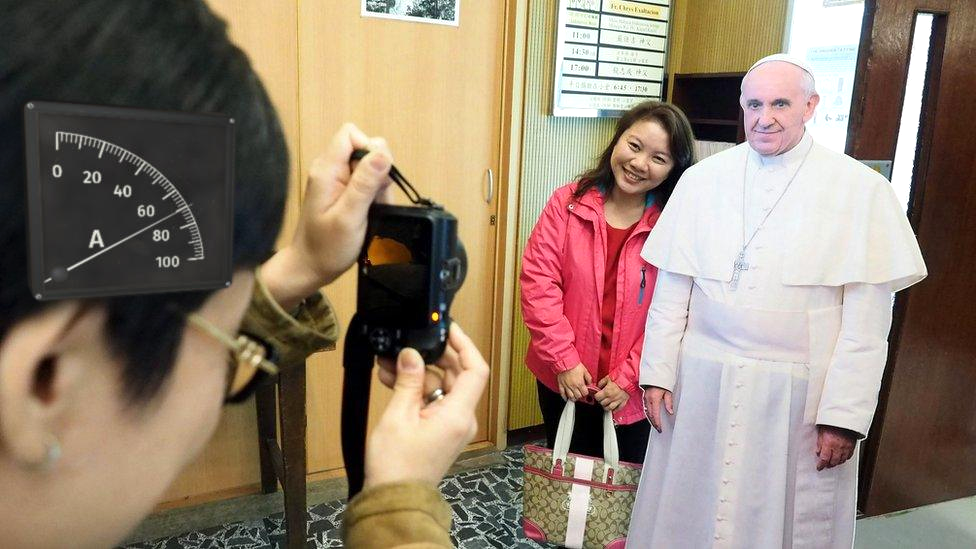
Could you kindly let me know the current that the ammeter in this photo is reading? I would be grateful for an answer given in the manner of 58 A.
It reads 70 A
